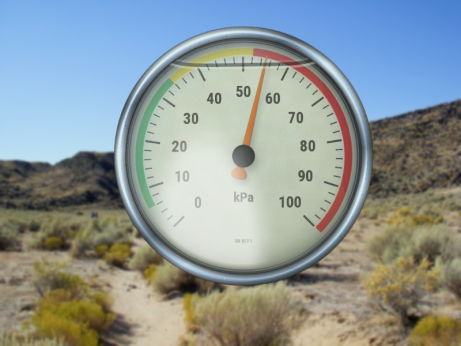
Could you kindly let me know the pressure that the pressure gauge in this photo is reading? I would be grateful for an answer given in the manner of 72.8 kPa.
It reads 55 kPa
